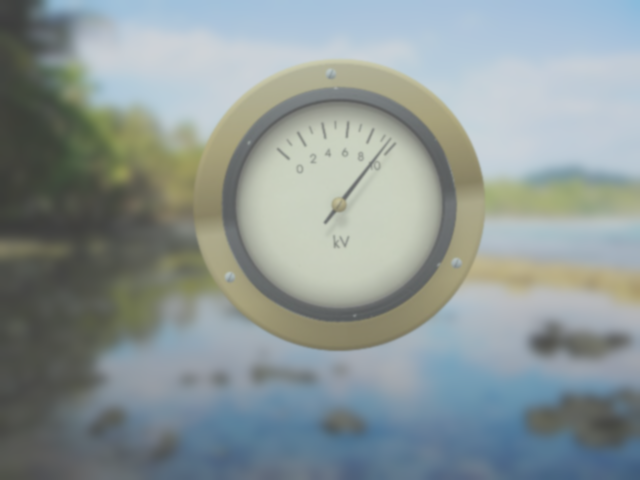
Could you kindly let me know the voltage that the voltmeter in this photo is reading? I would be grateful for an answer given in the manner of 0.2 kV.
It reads 9.5 kV
